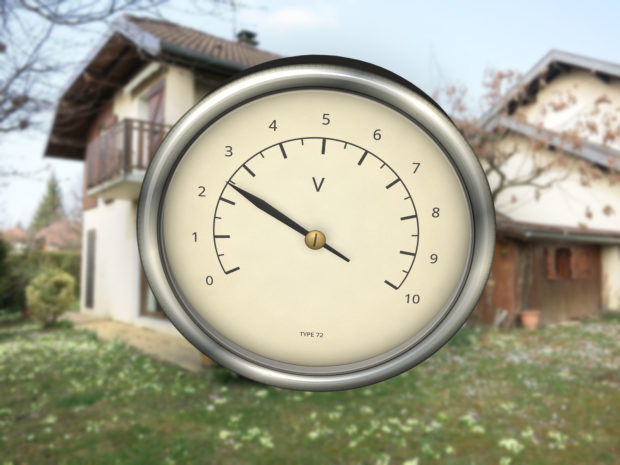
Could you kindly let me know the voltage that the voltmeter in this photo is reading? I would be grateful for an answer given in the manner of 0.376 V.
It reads 2.5 V
